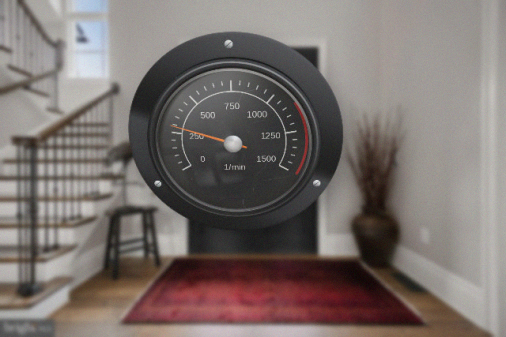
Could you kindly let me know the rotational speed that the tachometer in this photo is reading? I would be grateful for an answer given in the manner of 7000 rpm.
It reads 300 rpm
